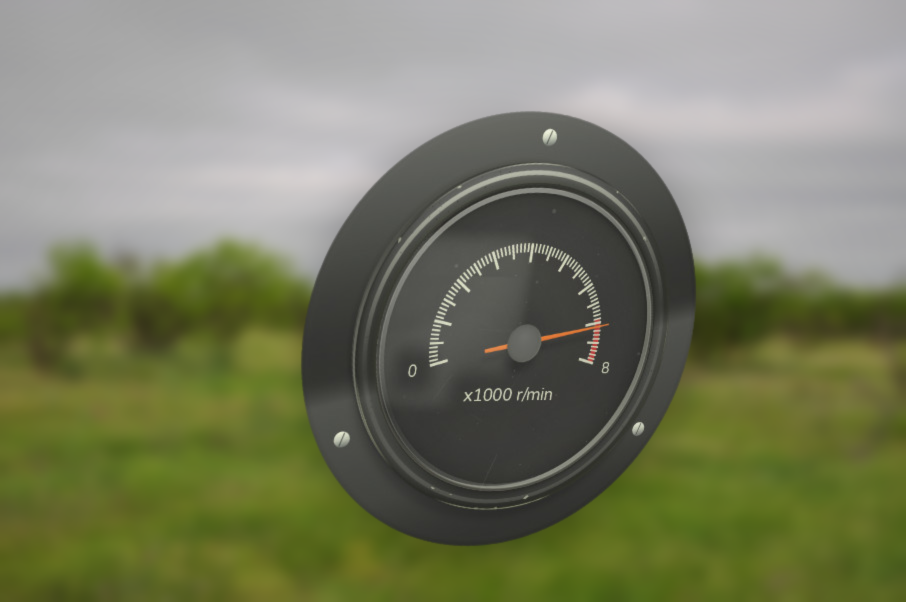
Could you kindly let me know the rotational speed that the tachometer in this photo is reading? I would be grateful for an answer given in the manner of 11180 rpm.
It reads 7000 rpm
